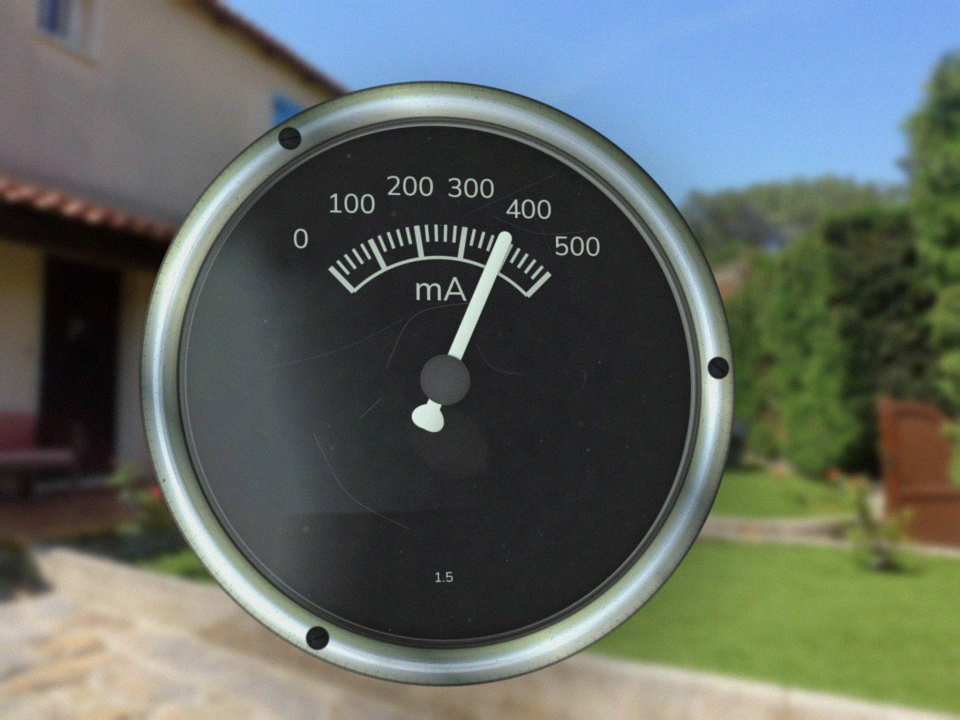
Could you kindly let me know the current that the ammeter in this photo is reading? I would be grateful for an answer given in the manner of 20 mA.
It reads 380 mA
